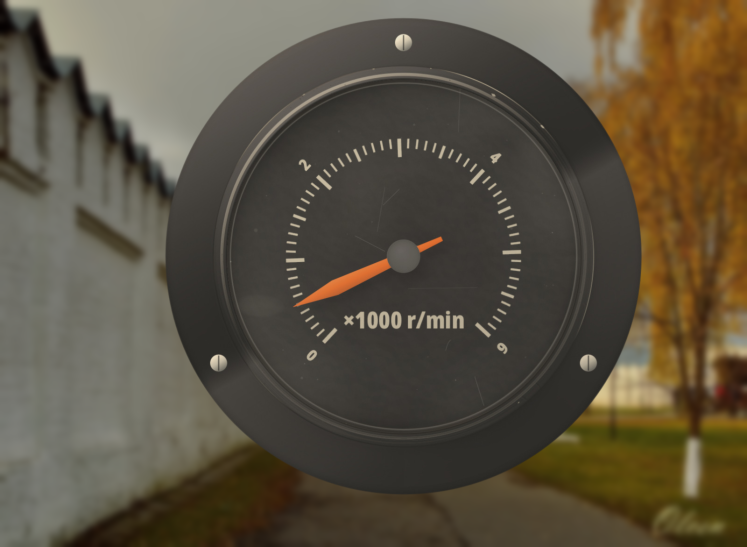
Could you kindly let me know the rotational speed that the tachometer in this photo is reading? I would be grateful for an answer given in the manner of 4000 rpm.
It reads 500 rpm
